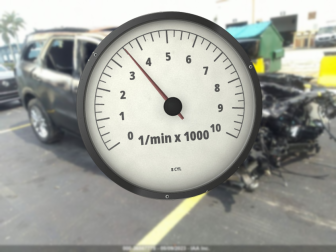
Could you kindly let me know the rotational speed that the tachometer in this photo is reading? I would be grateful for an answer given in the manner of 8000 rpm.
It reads 3500 rpm
